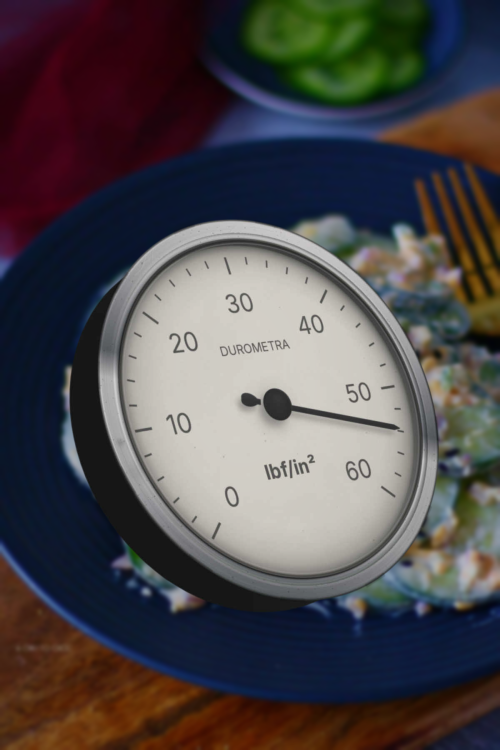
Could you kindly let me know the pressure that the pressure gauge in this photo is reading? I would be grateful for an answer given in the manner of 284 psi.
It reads 54 psi
